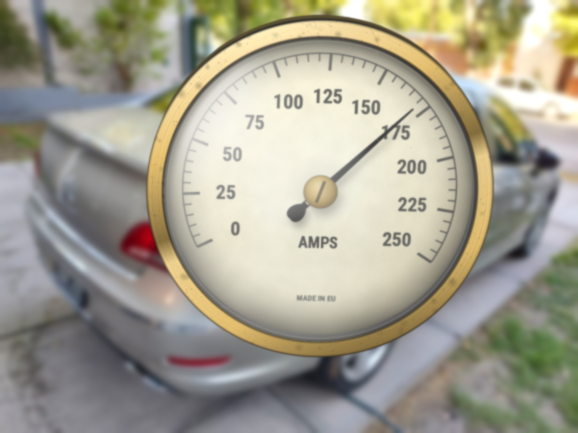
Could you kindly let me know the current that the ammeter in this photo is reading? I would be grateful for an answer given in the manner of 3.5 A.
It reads 170 A
